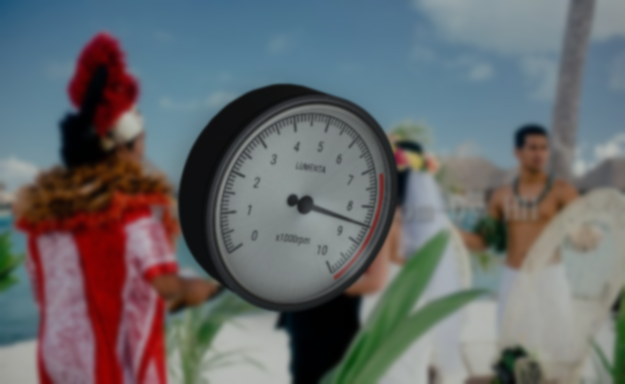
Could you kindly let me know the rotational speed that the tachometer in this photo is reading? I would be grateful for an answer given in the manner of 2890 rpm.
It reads 8500 rpm
